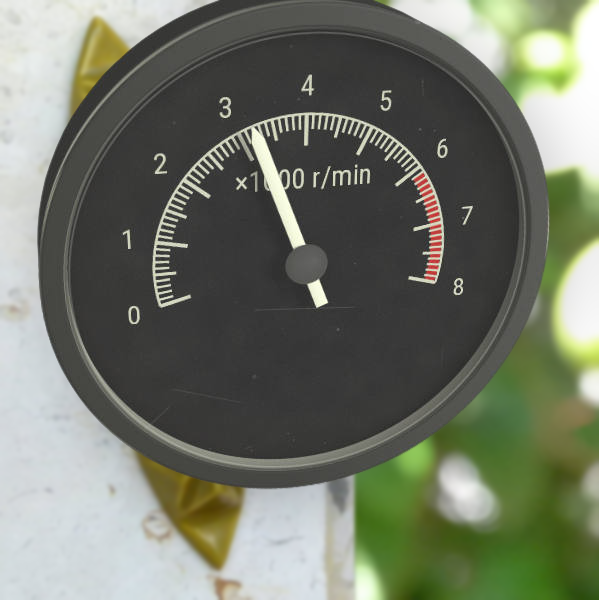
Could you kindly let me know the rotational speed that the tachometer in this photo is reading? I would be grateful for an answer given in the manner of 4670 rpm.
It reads 3200 rpm
